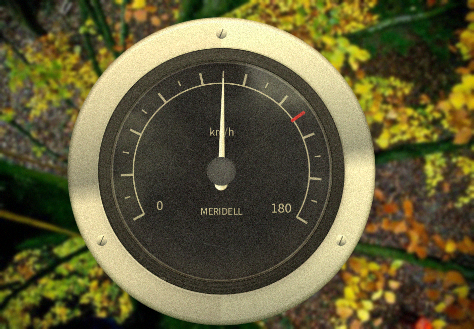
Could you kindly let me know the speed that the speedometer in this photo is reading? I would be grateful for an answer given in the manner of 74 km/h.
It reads 90 km/h
